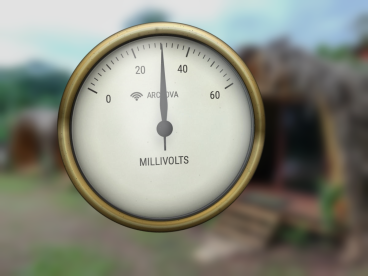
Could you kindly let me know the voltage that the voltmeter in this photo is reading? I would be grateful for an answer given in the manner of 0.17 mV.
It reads 30 mV
